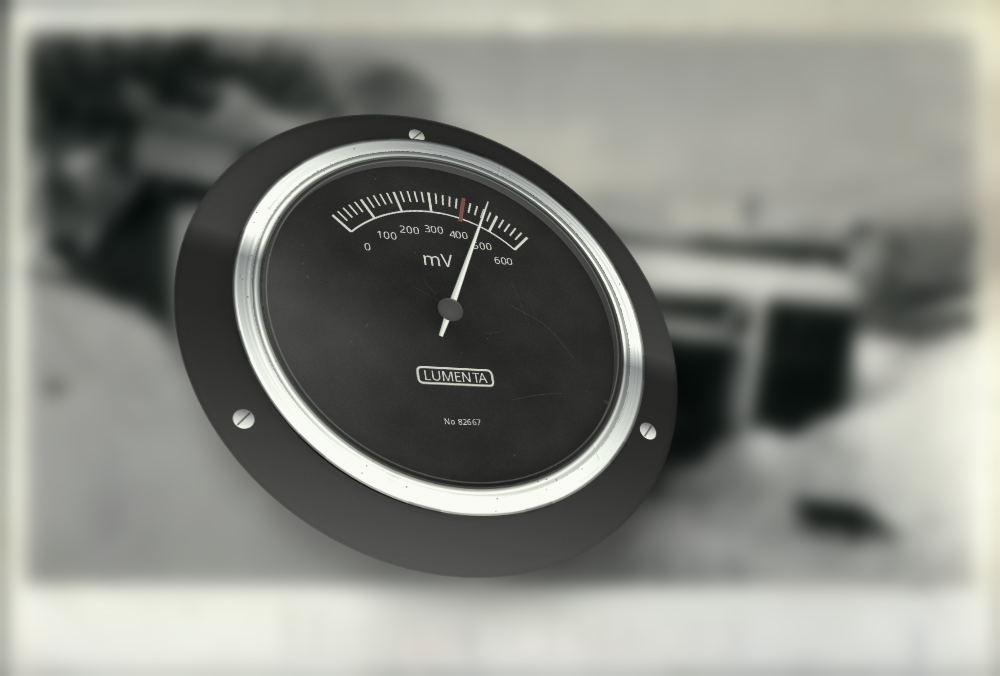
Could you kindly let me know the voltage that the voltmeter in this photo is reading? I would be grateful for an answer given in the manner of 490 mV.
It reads 460 mV
